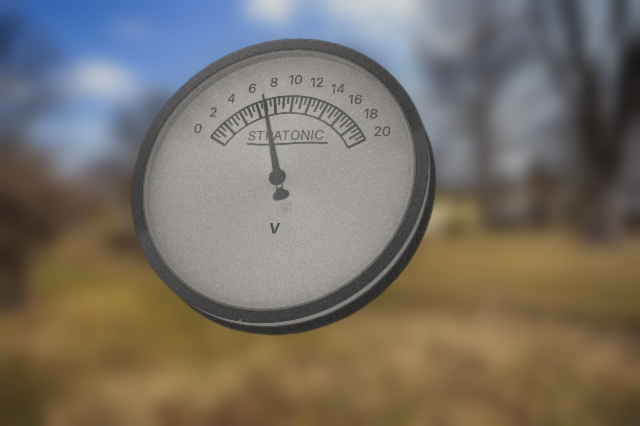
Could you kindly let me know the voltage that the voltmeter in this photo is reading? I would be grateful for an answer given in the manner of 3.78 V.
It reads 7 V
